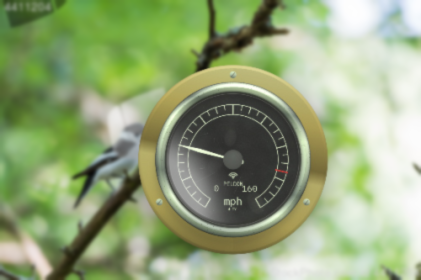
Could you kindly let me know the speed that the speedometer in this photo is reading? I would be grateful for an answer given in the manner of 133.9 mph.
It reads 40 mph
